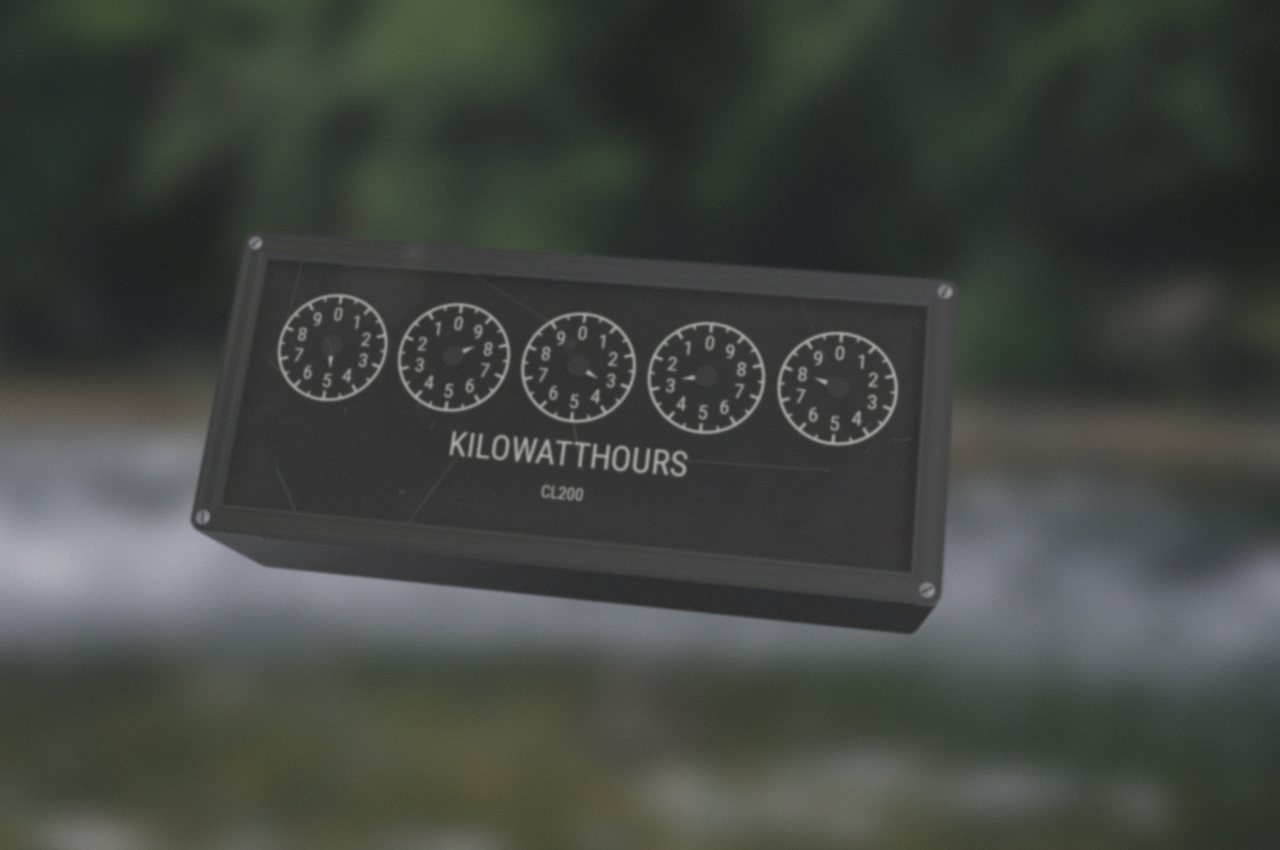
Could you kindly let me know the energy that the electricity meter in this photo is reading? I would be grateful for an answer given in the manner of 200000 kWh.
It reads 48328 kWh
